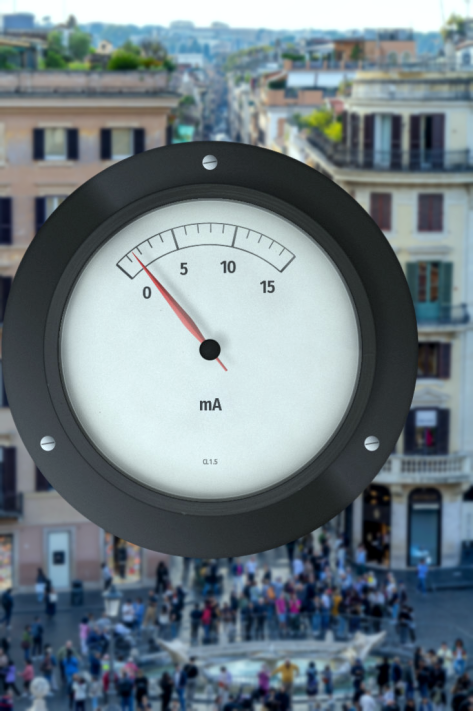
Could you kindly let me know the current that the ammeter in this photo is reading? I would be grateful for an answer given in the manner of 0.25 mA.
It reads 1.5 mA
